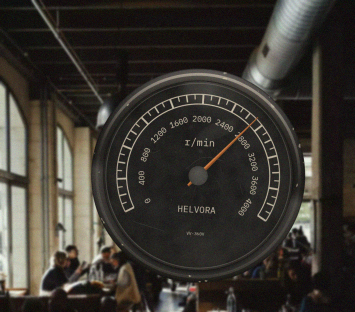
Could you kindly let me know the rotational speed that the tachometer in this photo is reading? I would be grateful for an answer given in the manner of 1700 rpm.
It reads 2700 rpm
